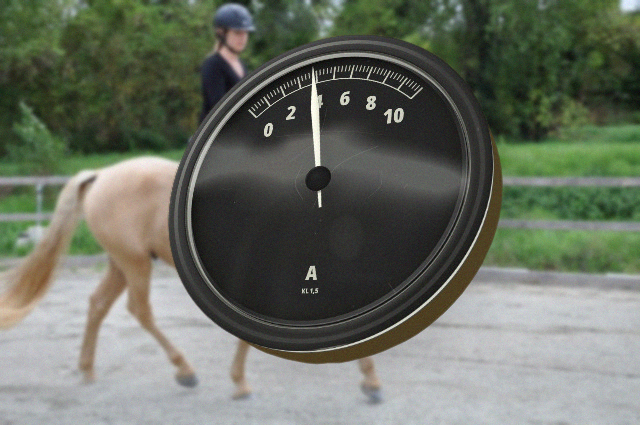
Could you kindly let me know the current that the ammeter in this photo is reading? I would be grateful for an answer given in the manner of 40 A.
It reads 4 A
